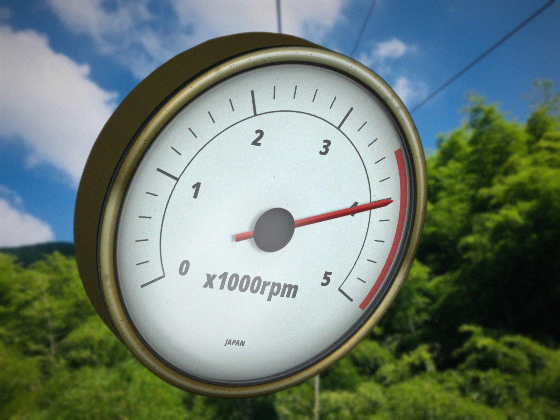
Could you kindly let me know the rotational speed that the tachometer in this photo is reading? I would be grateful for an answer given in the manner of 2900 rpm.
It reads 4000 rpm
